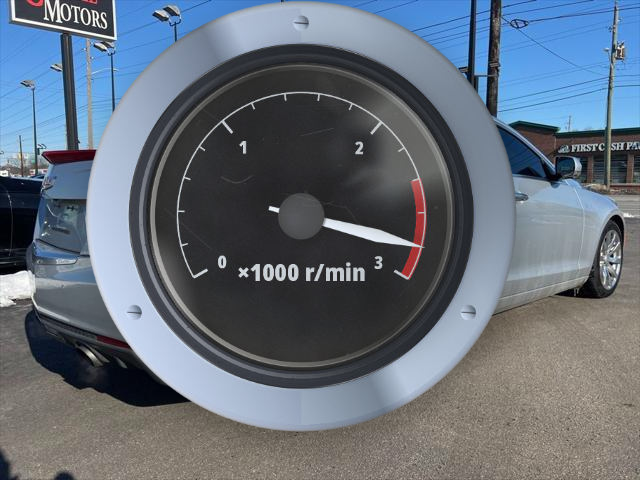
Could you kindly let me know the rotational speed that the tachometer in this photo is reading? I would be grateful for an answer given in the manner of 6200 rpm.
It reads 2800 rpm
